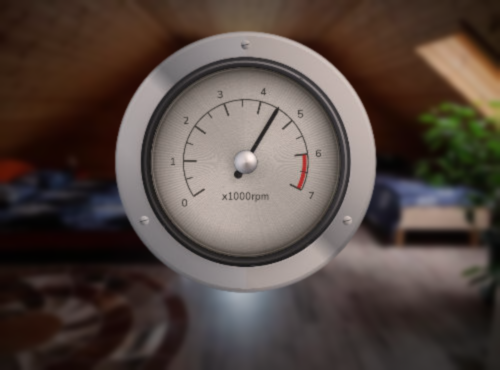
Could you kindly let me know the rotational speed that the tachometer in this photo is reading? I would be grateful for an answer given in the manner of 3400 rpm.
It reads 4500 rpm
